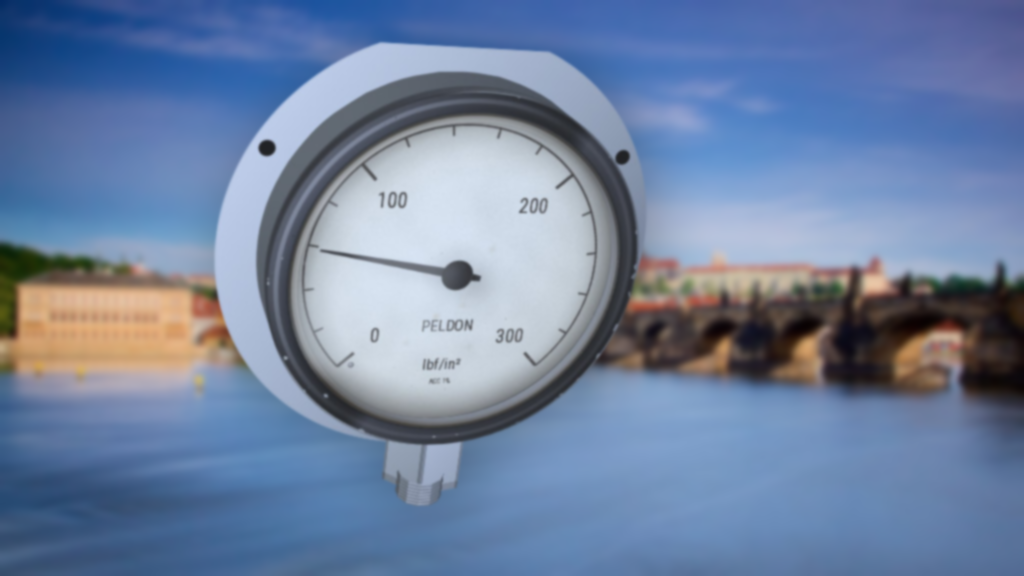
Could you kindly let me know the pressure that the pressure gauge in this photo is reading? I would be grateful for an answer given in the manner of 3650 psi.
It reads 60 psi
